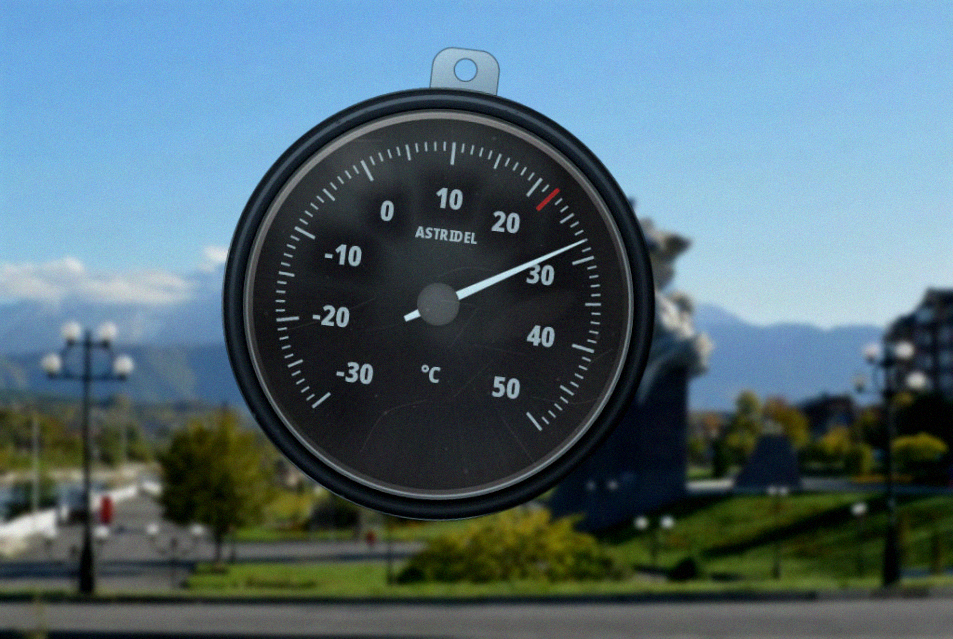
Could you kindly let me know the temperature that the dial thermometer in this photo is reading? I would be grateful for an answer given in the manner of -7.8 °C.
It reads 28 °C
